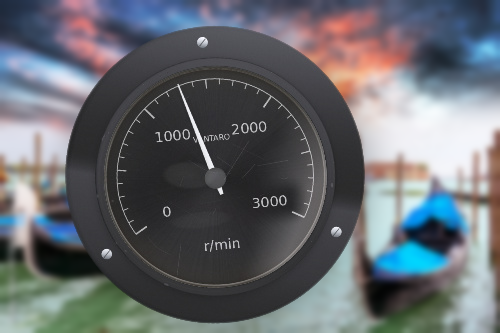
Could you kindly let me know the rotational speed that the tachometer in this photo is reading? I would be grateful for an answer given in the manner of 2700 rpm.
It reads 1300 rpm
